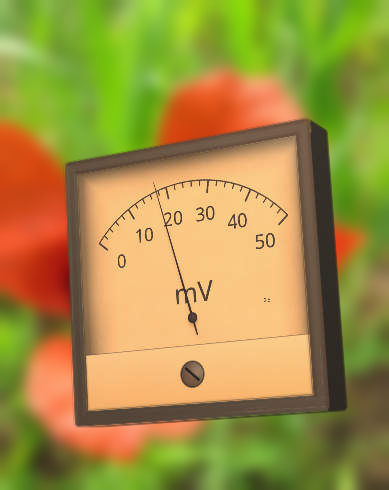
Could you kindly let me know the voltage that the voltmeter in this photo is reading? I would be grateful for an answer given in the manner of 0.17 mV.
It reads 18 mV
